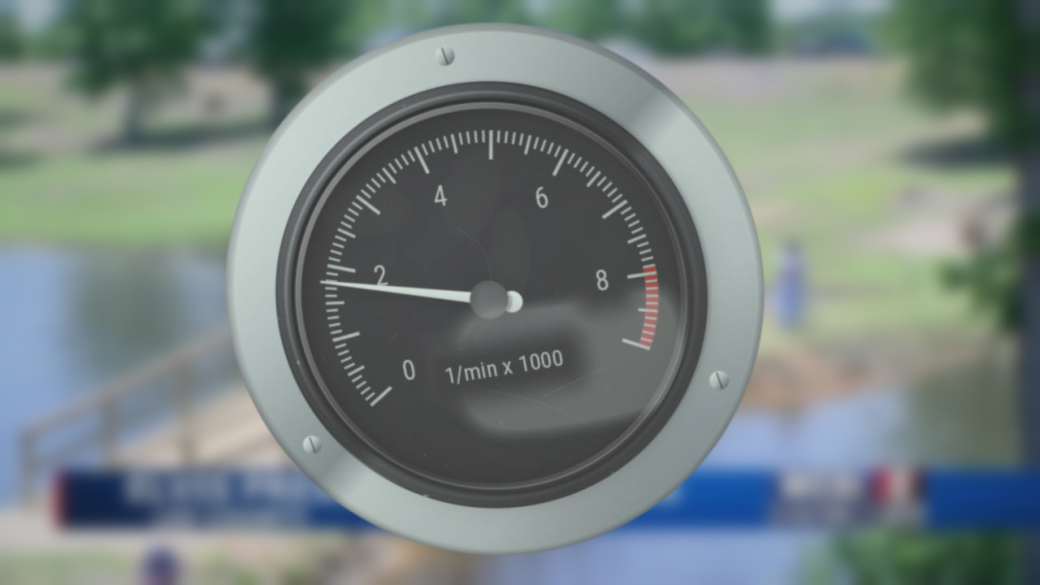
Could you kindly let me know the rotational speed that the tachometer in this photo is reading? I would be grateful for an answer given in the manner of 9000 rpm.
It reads 1800 rpm
